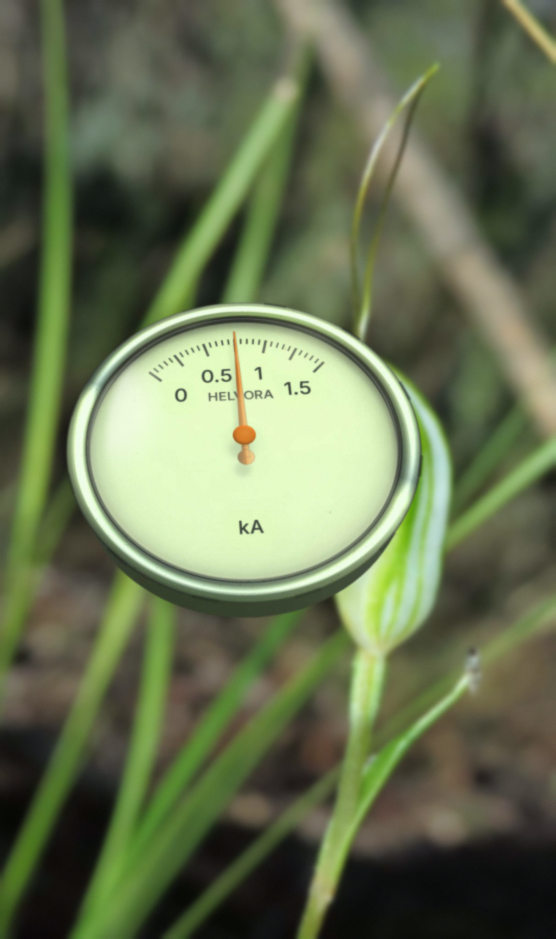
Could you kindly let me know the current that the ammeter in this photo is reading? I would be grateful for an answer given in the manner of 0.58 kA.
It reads 0.75 kA
